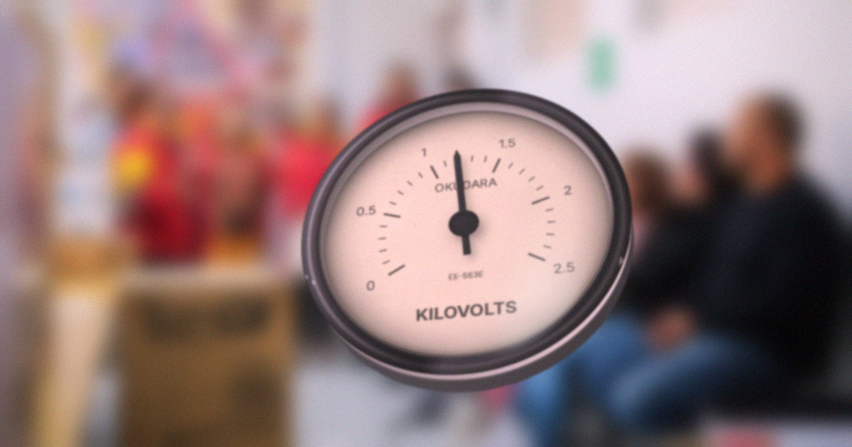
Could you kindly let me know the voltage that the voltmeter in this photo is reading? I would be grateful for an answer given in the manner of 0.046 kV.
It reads 1.2 kV
